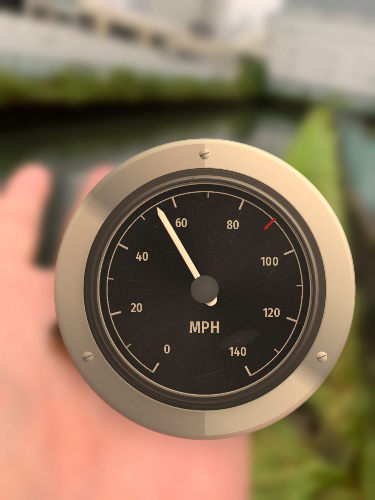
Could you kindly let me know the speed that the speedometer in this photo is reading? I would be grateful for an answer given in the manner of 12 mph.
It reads 55 mph
